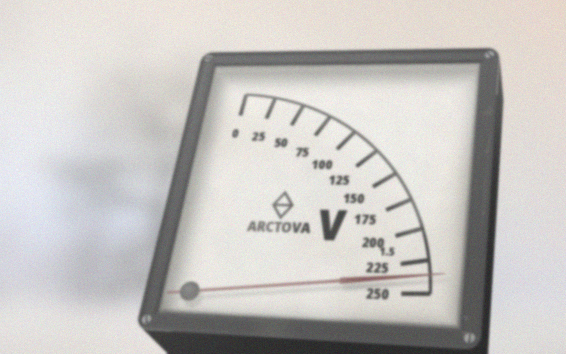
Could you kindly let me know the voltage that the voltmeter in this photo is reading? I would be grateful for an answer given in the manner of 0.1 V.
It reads 237.5 V
